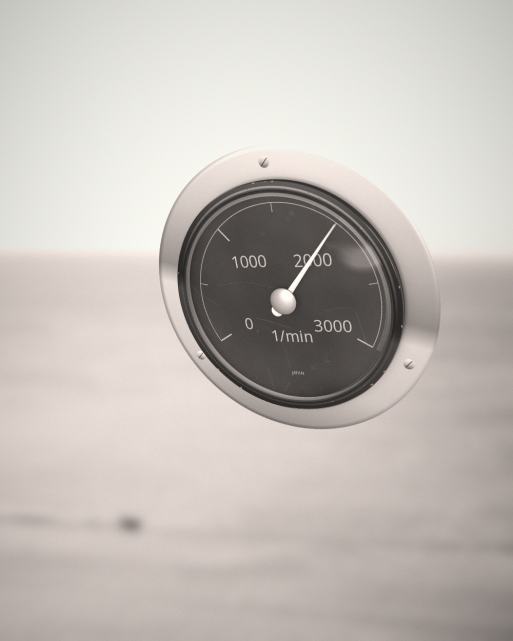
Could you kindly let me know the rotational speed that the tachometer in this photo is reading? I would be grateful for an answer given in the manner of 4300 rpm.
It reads 2000 rpm
